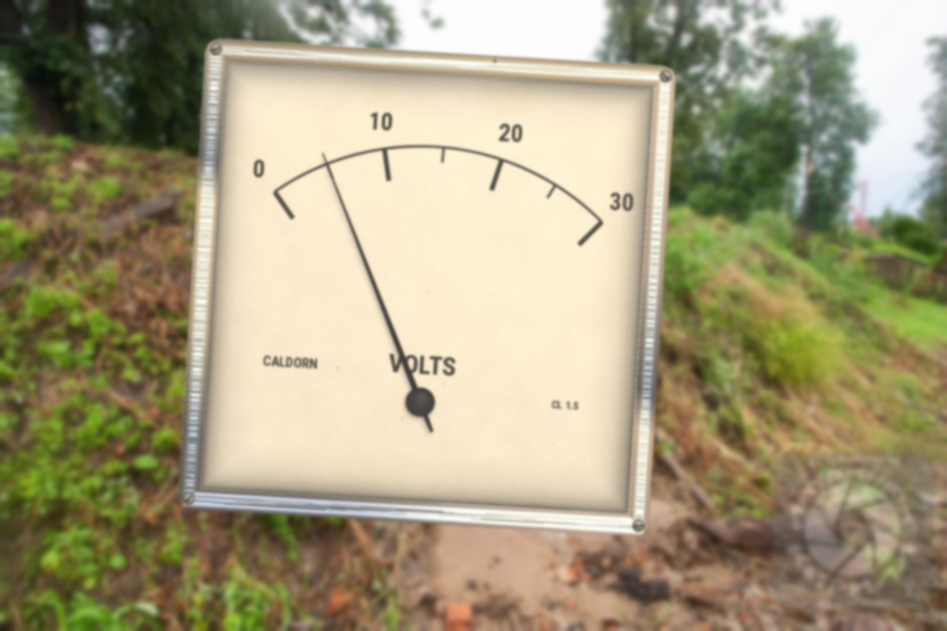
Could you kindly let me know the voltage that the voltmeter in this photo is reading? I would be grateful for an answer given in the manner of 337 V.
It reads 5 V
